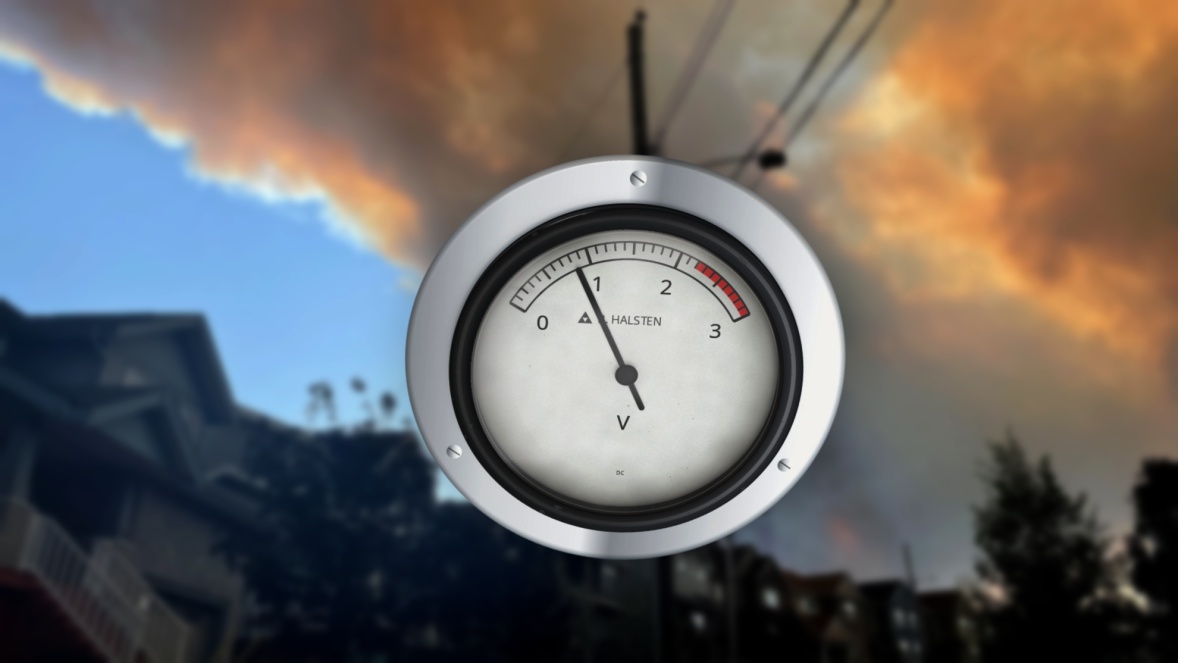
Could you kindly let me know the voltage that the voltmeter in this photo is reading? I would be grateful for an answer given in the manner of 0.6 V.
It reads 0.85 V
